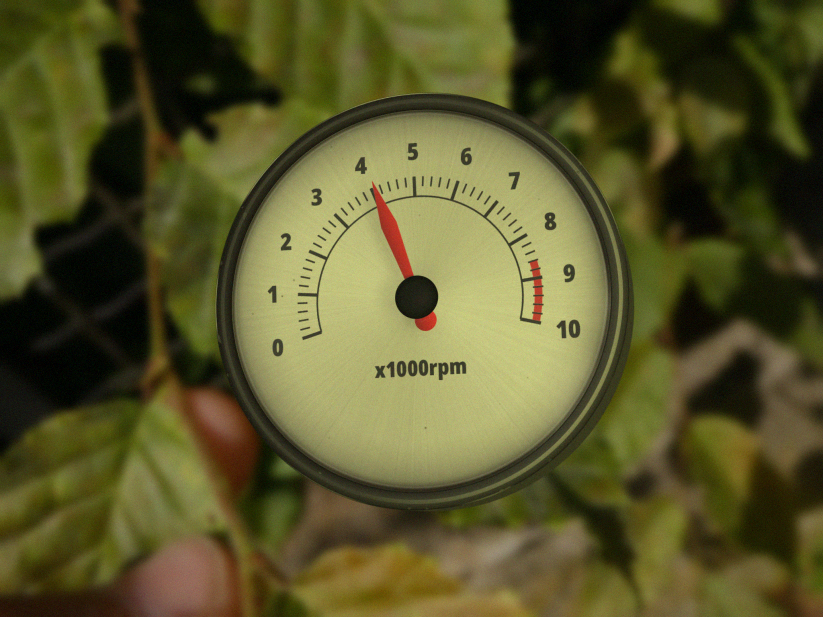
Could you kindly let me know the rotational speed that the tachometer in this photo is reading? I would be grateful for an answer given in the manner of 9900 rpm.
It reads 4100 rpm
